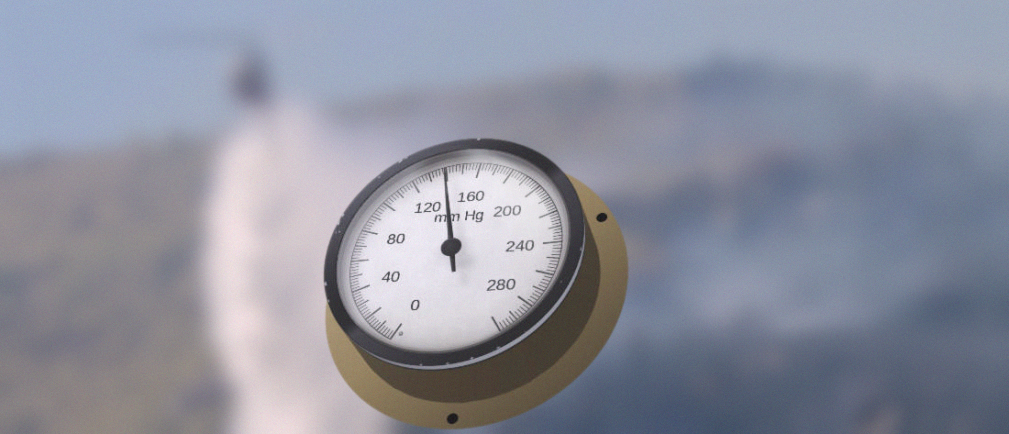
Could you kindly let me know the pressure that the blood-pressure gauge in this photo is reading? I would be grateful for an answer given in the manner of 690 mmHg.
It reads 140 mmHg
